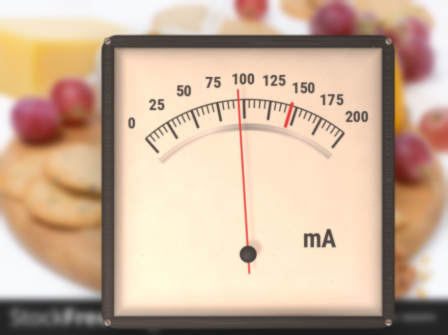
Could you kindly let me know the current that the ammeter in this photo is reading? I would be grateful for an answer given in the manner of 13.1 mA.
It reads 95 mA
